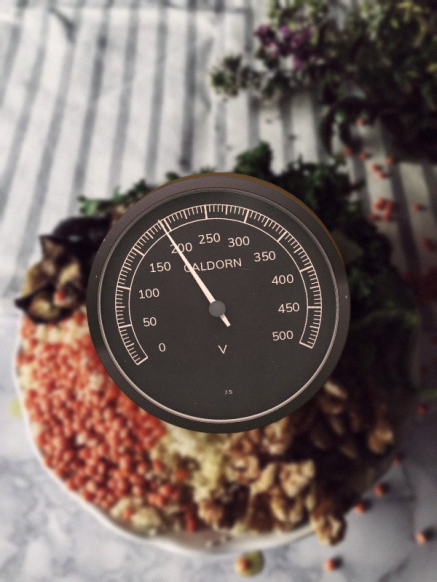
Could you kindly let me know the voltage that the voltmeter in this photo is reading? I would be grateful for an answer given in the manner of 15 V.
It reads 195 V
